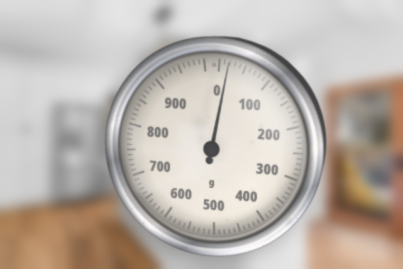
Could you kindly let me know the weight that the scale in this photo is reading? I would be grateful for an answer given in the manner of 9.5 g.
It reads 20 g
